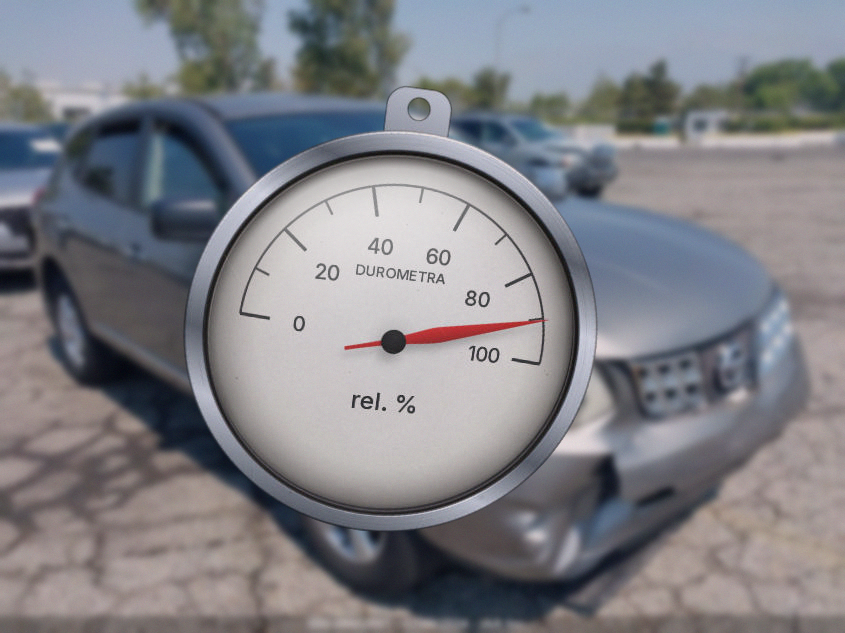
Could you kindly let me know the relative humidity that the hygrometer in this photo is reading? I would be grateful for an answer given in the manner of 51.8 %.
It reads 90 %
